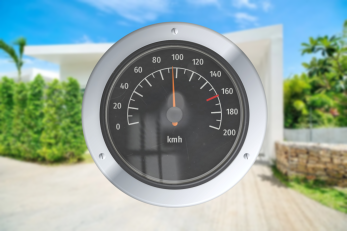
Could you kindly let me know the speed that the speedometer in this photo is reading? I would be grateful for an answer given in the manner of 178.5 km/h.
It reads 95 km/h
